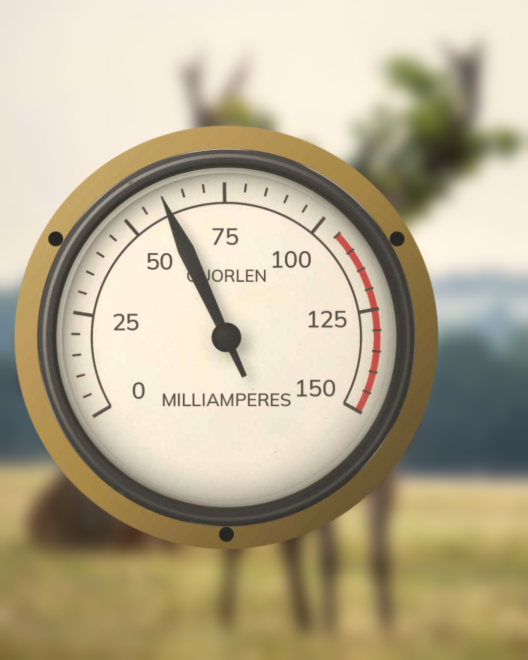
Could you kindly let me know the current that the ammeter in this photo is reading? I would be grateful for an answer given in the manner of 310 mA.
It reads 60 mA
